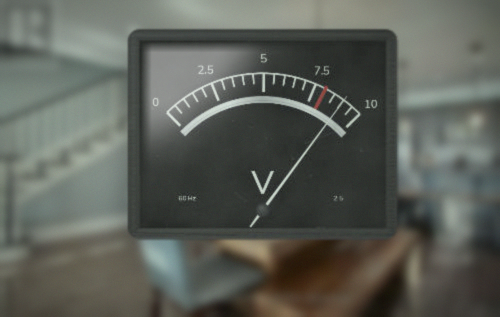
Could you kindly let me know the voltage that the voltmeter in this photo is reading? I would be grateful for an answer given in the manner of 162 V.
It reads 9 V
